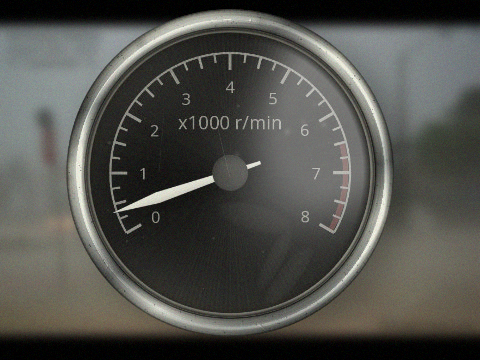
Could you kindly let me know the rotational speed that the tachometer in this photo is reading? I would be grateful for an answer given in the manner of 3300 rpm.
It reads 375 rpm
